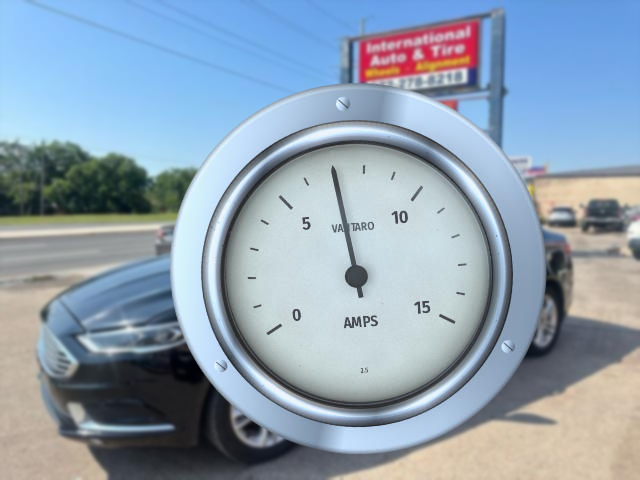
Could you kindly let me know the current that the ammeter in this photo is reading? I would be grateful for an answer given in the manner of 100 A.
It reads 7 A
